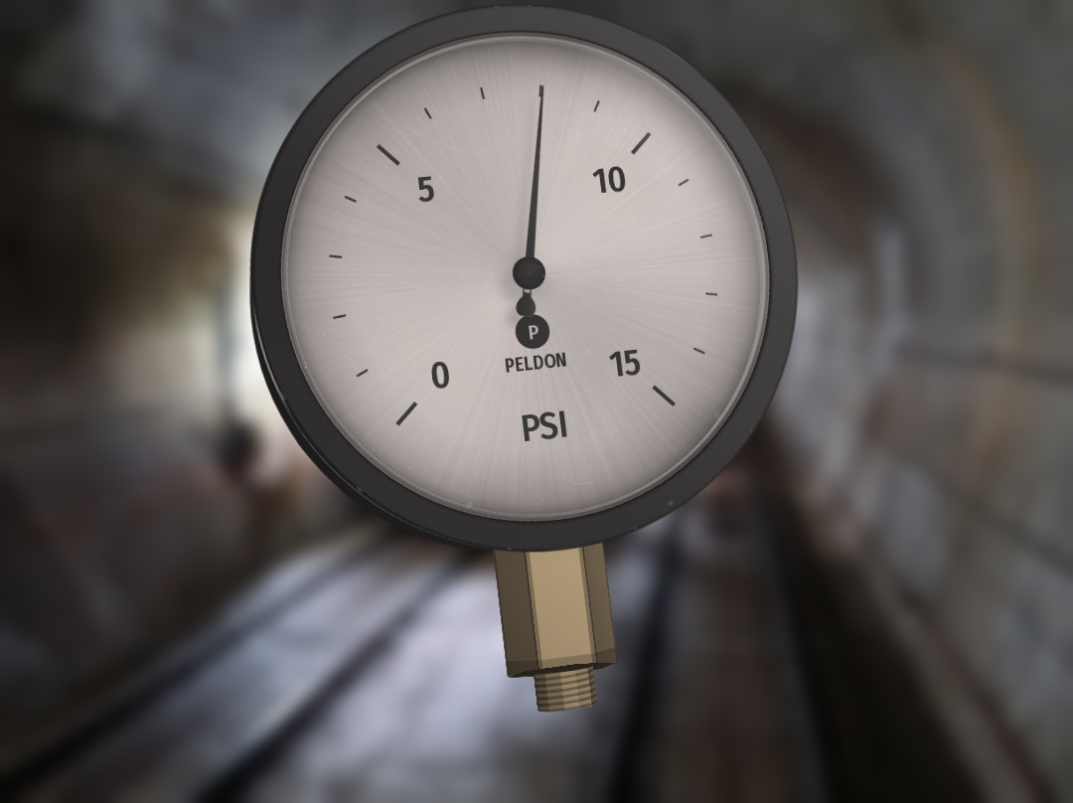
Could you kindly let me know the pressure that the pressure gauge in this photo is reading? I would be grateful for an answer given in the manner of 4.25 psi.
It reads 8 psi
